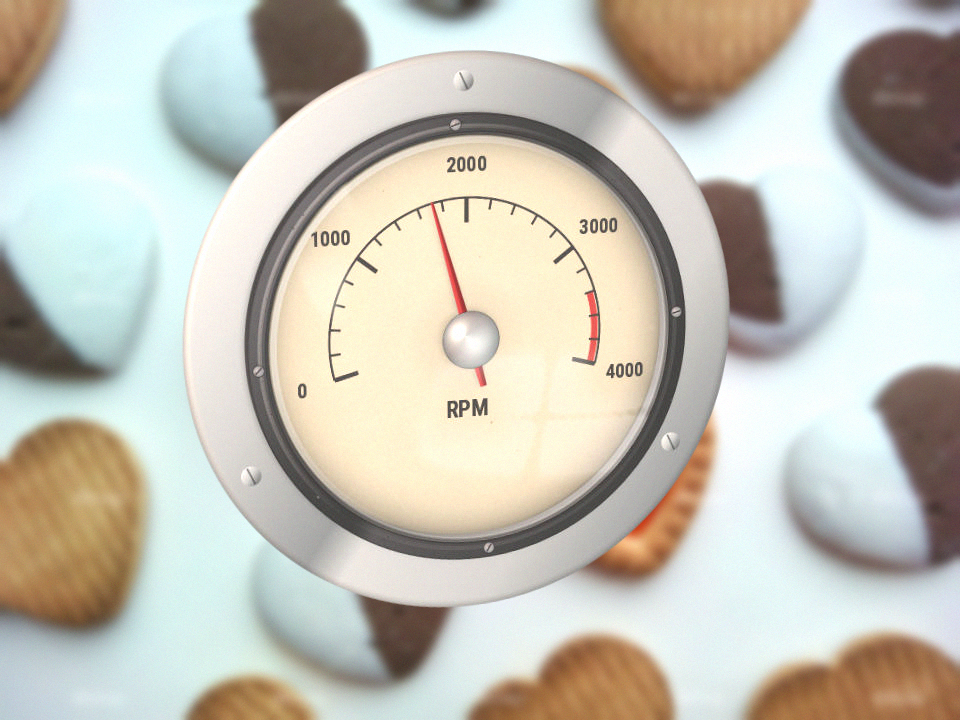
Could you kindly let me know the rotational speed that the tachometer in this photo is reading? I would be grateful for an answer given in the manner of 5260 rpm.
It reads 1700 rpm
